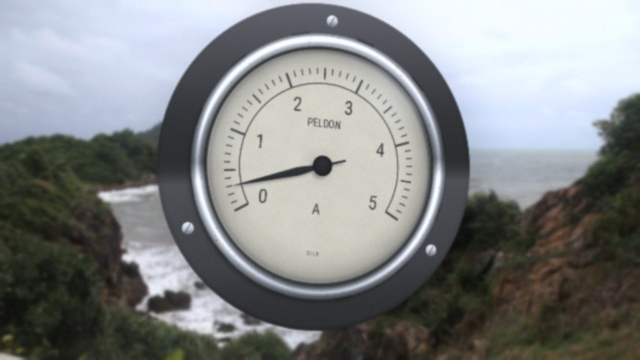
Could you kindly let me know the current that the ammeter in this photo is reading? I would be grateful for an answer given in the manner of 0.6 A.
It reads 0.3 A
